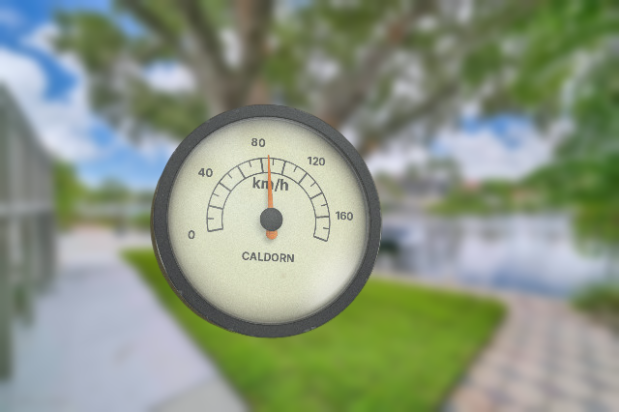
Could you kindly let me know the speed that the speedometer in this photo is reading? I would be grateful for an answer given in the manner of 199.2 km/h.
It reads 85 km/h
